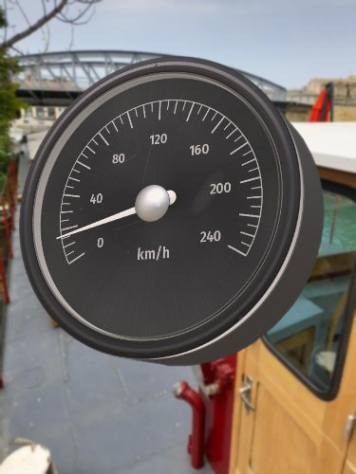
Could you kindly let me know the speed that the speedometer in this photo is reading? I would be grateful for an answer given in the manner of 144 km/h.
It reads 15 km/h
